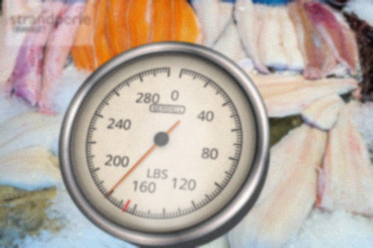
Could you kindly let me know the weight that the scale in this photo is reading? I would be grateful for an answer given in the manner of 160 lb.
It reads 180 lb
